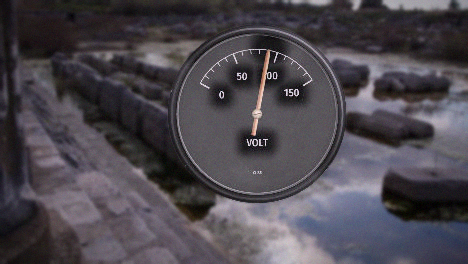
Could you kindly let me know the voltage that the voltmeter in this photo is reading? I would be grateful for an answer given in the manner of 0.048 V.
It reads 90 V
